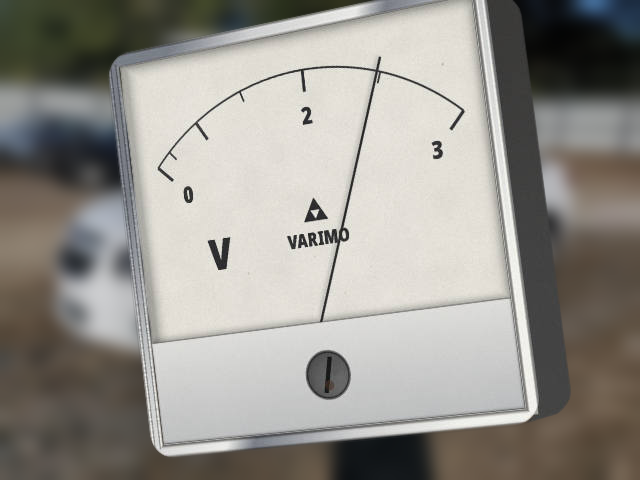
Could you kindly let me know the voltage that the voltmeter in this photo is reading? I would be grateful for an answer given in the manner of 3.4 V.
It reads 2.5 V
